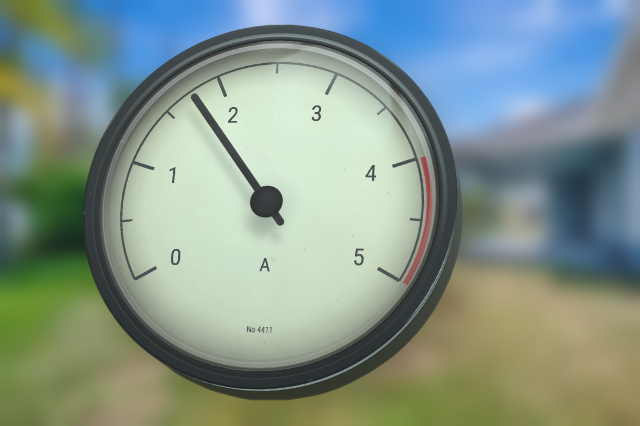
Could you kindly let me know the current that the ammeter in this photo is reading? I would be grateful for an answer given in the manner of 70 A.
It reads 1.75 A
